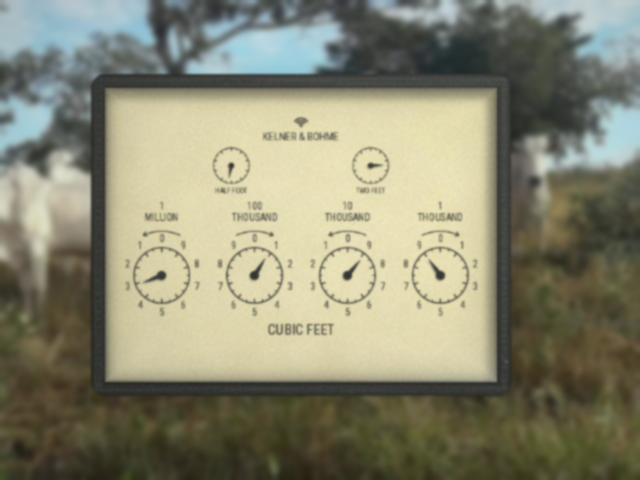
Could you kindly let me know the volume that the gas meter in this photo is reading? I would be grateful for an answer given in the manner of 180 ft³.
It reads 308900 ft³
